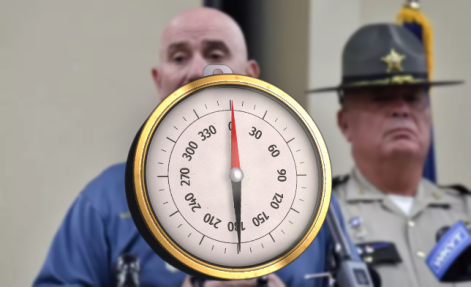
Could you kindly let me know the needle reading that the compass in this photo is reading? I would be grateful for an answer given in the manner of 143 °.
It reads 0 °
